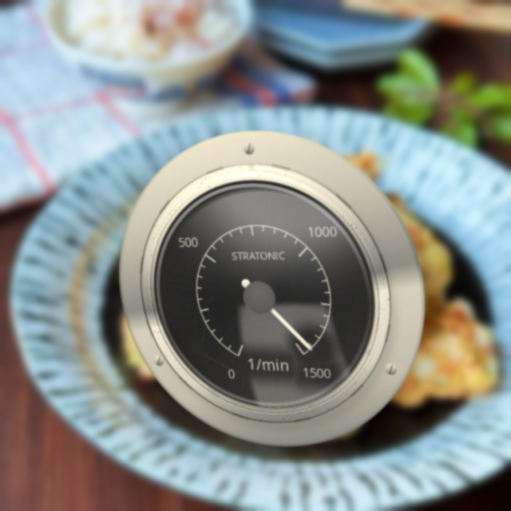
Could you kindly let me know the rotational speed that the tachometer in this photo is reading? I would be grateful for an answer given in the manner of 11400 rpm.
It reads 1450 rpm
